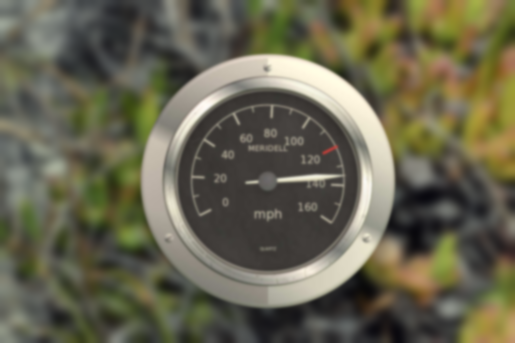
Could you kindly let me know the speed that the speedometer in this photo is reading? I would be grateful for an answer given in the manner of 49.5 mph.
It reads 135 mph
